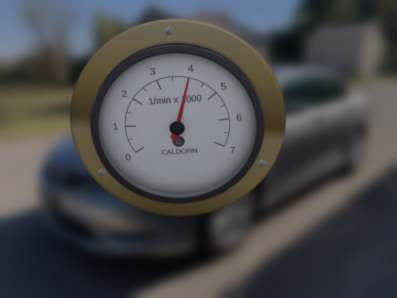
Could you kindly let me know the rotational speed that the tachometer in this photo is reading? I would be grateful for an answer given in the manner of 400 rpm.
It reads 4000 rpm
